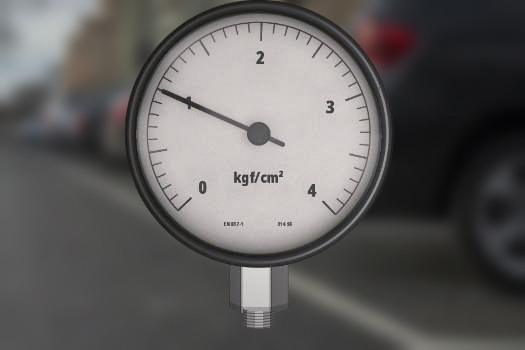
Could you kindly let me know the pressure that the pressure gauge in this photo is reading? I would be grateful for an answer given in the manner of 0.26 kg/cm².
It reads 1 kg/cm²
